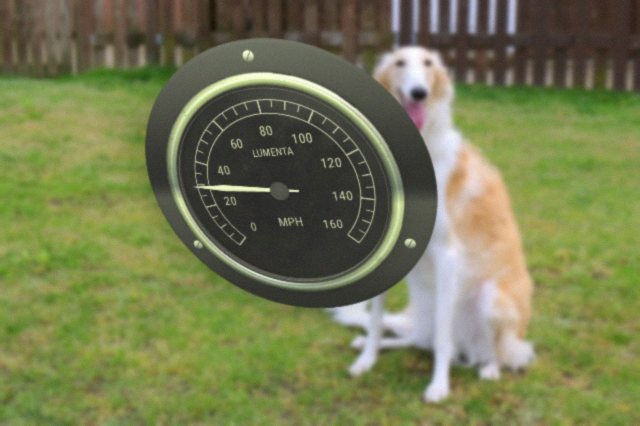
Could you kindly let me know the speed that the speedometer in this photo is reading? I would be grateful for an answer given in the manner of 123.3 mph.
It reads 30 mph
